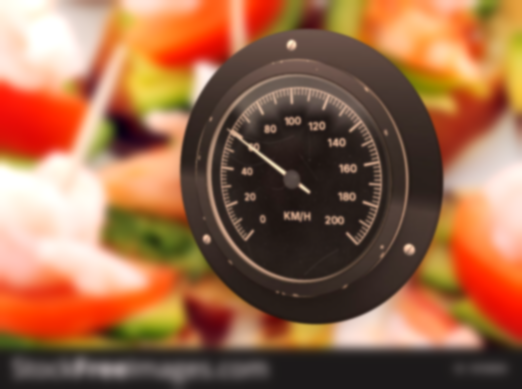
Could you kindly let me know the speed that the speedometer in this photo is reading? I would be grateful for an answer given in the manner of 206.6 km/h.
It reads 60 km/h
